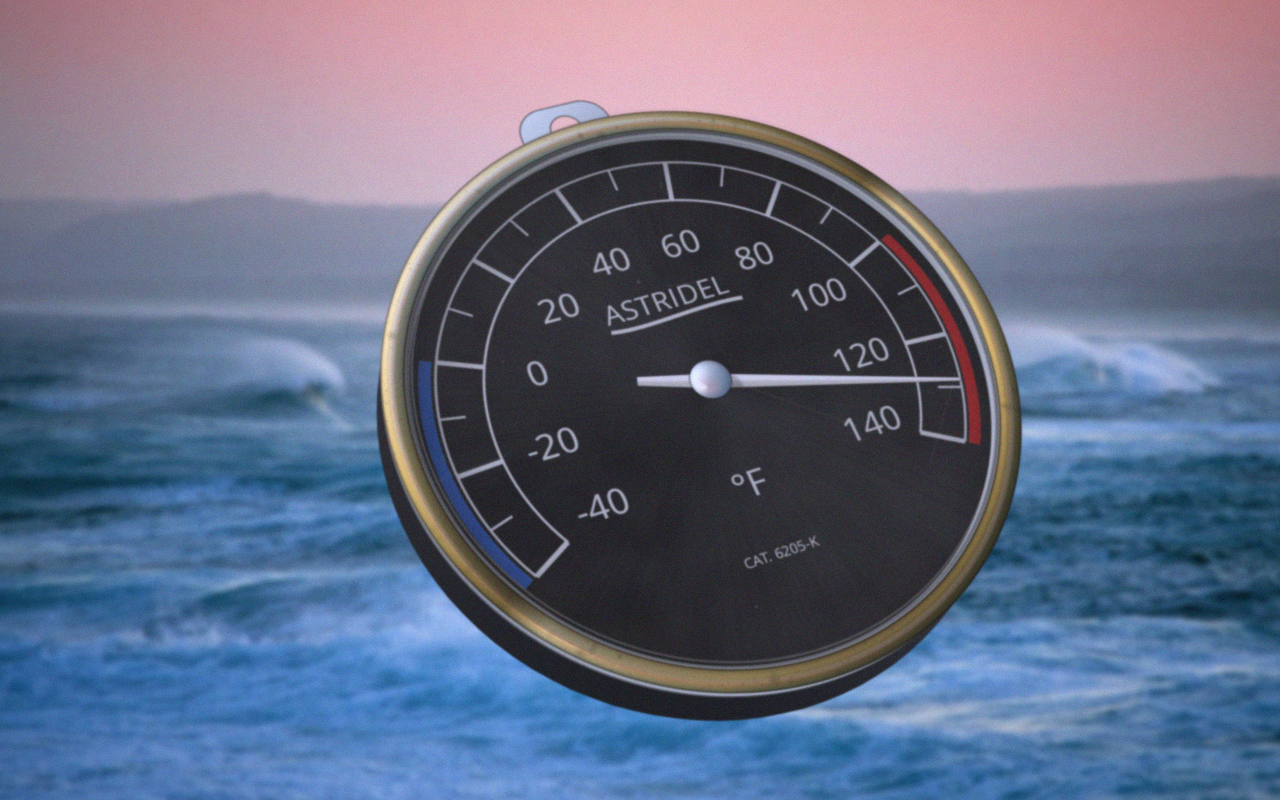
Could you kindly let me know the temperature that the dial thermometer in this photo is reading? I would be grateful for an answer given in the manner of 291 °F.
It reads 130 °F
